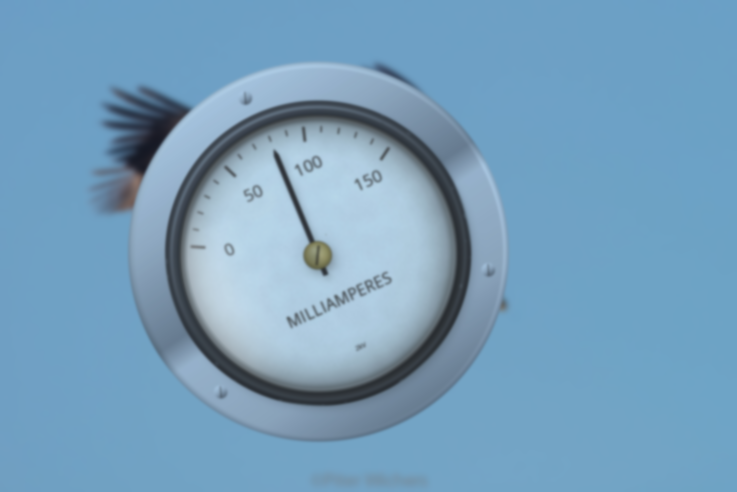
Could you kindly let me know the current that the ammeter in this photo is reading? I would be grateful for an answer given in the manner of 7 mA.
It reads 80 mA
